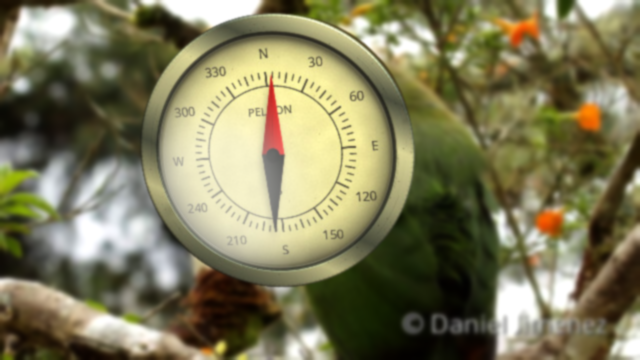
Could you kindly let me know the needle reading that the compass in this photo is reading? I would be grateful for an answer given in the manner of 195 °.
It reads 5 °
